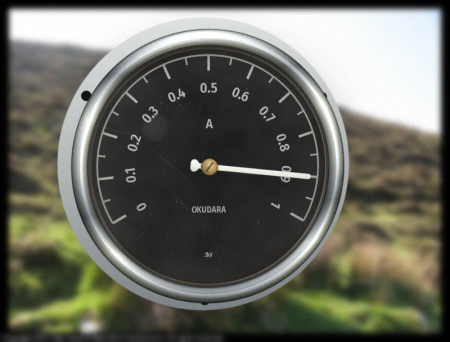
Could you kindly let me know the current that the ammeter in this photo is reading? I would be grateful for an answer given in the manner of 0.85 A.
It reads 0.9 A
